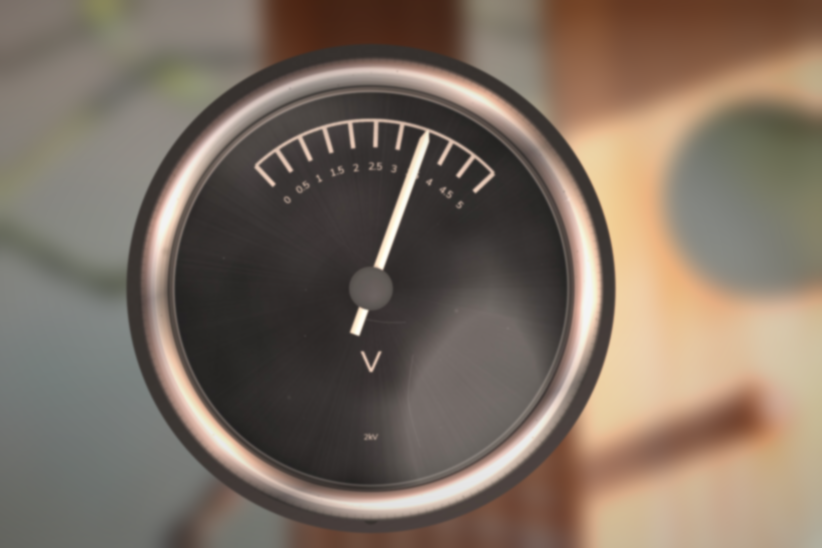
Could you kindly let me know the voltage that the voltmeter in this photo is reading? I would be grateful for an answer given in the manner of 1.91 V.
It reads 3.5 V
